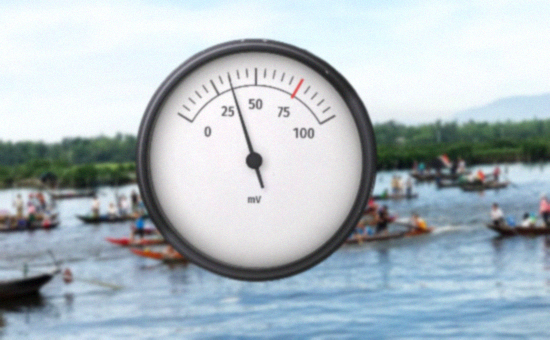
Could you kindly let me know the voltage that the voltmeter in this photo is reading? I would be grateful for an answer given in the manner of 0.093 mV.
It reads 35 mV
